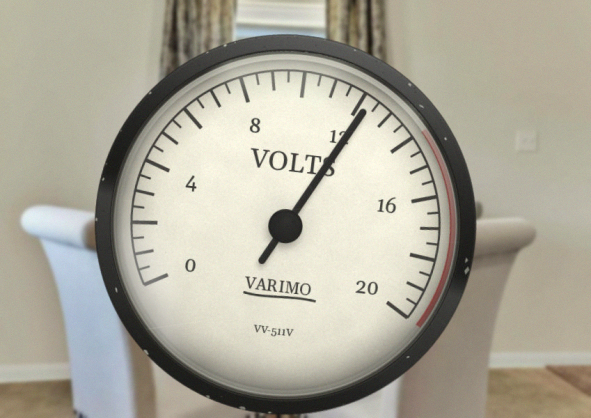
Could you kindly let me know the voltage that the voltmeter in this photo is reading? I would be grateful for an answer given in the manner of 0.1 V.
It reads 12.25 V
